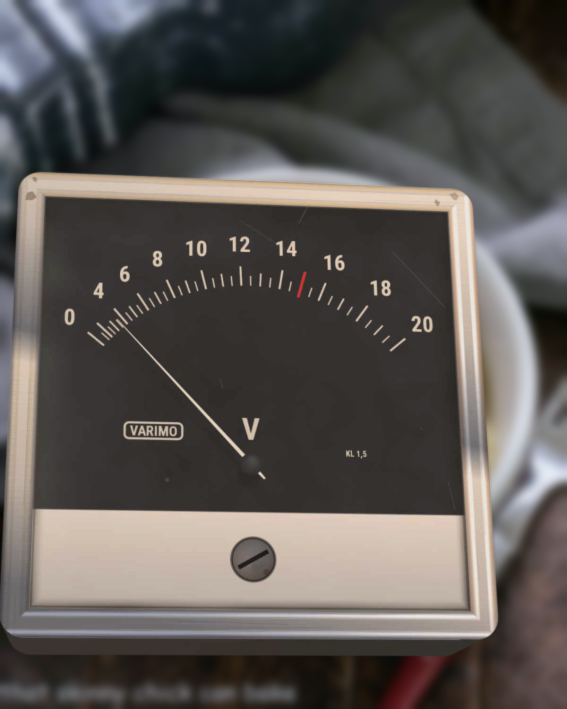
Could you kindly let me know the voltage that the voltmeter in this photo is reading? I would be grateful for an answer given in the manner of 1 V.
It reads 3.5 V
